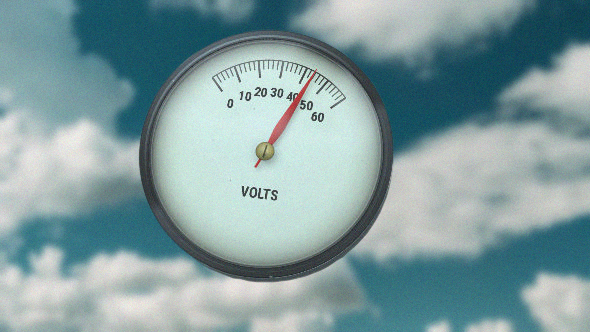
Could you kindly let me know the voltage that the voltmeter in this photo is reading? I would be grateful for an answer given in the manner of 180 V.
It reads 44 V
